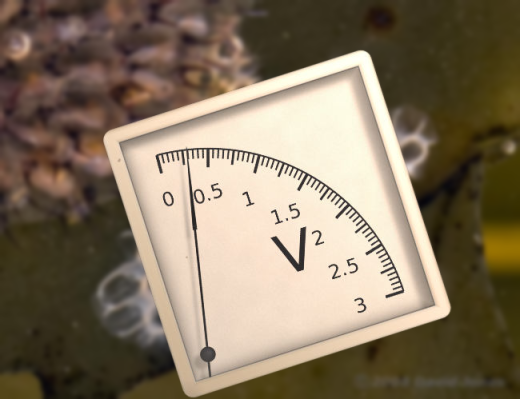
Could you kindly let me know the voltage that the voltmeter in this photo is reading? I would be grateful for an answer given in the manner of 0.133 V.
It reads 0.3 V
